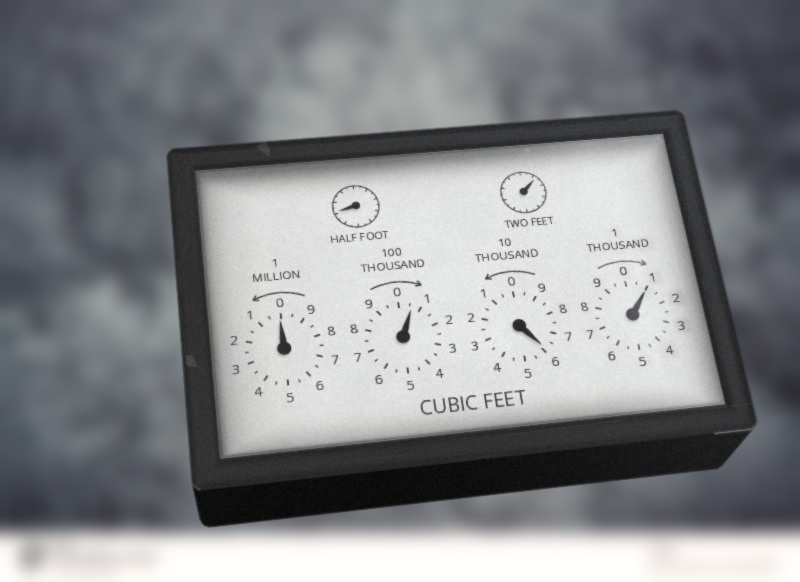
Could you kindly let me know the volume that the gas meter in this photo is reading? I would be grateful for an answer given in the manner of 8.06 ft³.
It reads 6100 ft³
